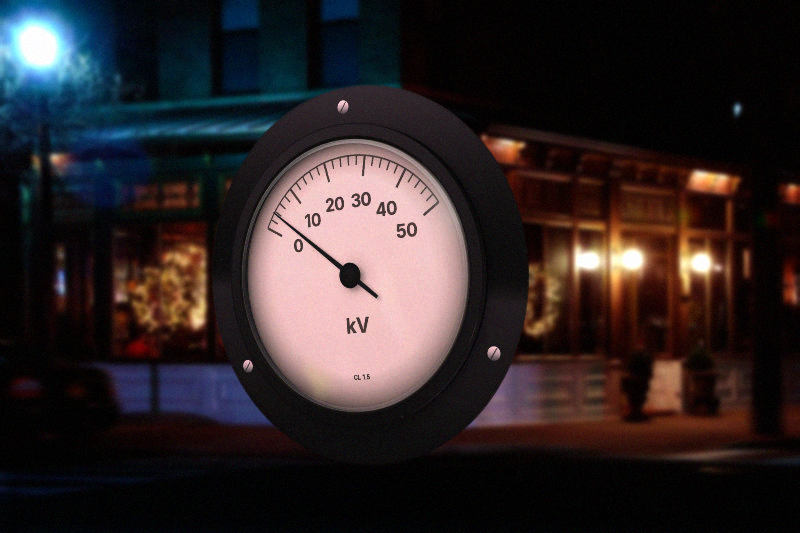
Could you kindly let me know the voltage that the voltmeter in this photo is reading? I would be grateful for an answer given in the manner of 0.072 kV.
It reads 4 kV
